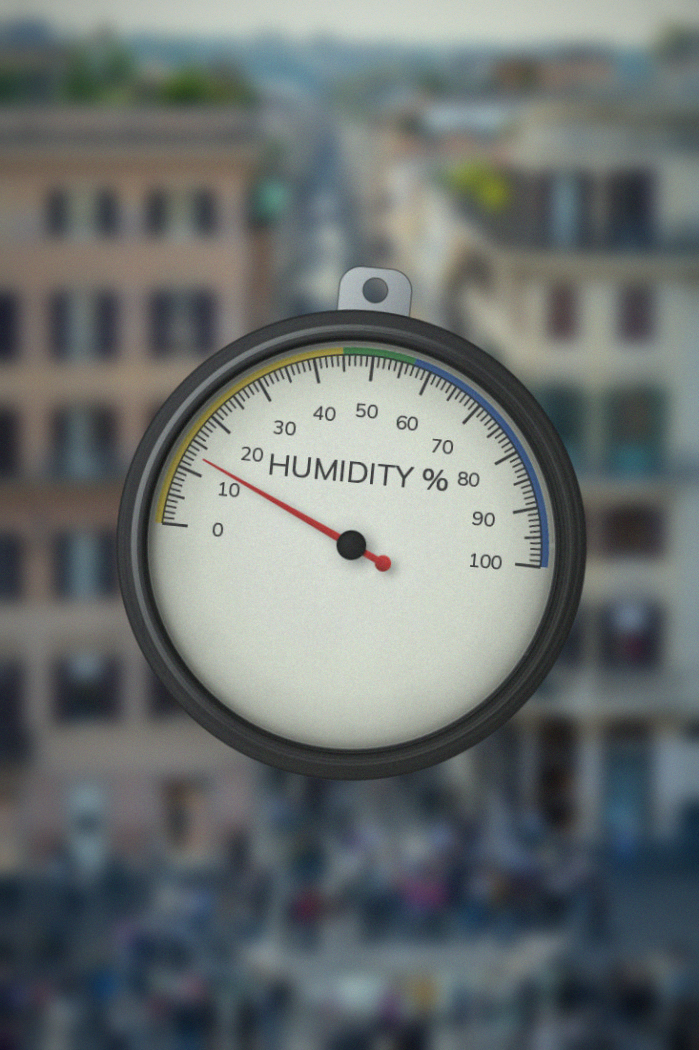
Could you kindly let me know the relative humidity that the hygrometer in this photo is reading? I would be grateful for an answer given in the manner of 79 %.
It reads 13 %
